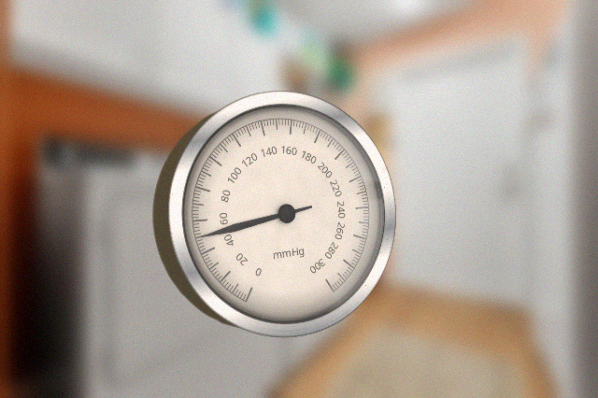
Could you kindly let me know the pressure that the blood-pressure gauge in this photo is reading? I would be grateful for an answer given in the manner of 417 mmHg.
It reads 50 mmHg
